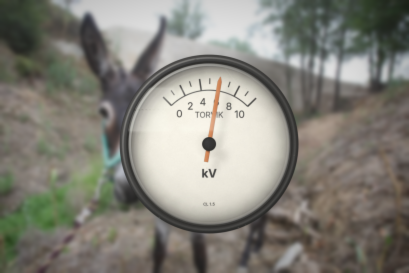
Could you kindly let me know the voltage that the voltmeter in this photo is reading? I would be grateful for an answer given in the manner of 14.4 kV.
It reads 6 kV
